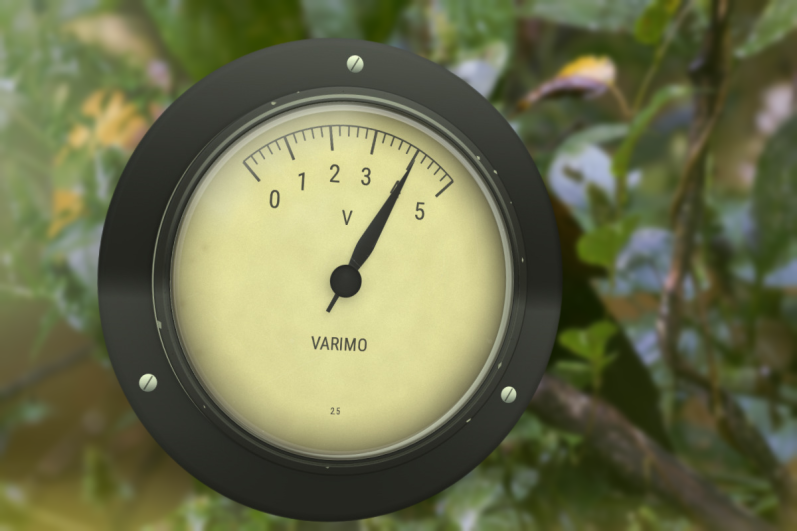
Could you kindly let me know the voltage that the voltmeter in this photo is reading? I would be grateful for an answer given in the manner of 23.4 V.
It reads 4 V
